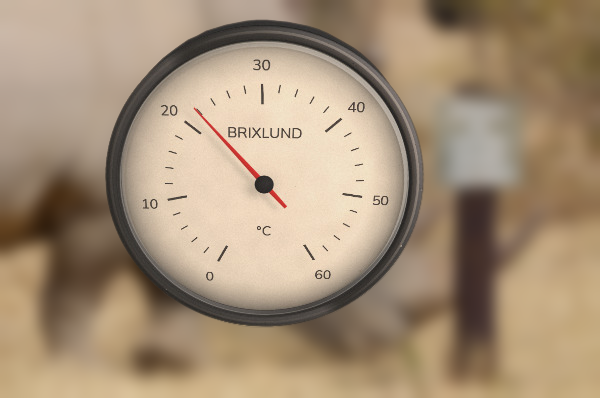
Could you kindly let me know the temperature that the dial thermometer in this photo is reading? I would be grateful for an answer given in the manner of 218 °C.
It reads 22 °C
